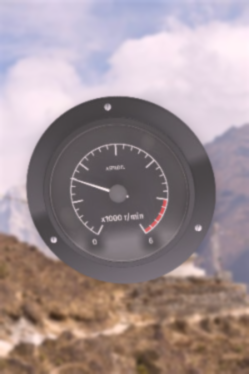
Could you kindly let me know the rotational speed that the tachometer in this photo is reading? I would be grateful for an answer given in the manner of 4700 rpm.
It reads 1600 rpm
